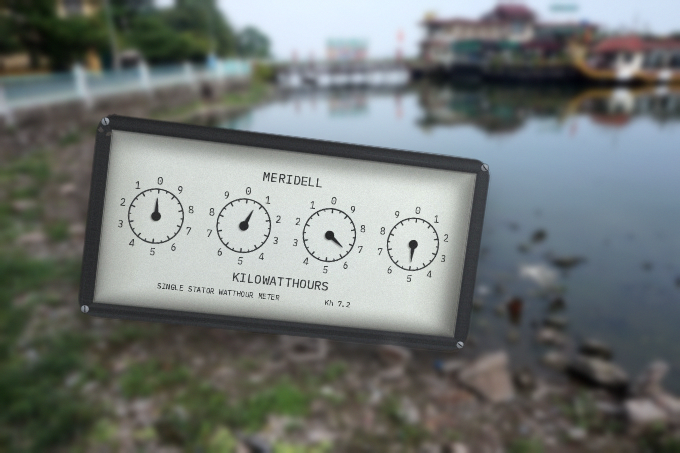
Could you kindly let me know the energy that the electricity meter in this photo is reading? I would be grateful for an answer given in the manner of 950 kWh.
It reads 65 kWh
